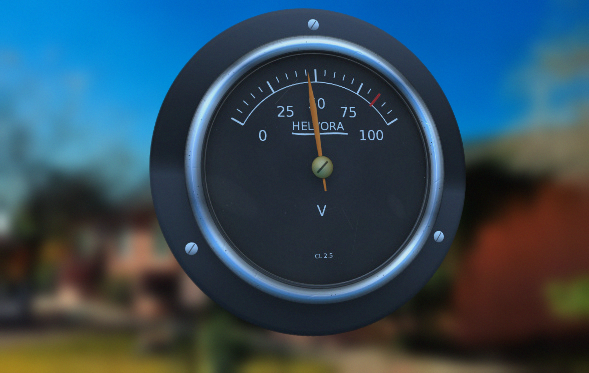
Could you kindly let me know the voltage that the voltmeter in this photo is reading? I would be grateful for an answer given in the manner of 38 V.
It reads 45 V
